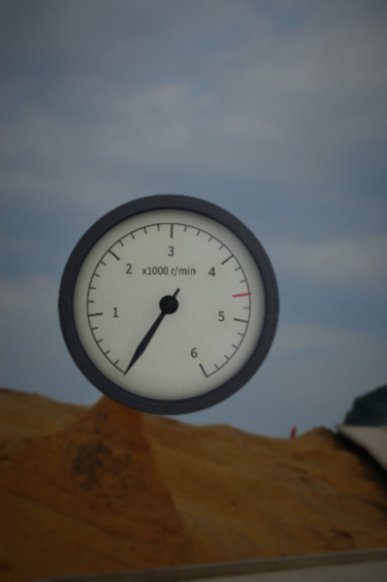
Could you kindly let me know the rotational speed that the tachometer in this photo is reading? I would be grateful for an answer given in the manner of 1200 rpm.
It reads 0 rpm
